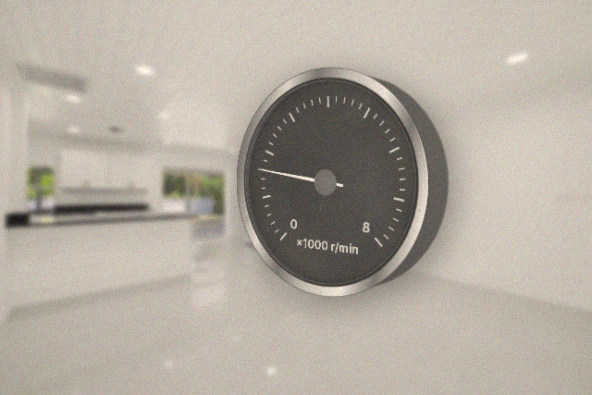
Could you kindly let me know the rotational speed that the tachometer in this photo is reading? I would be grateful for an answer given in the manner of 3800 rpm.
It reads 1600 rpm
